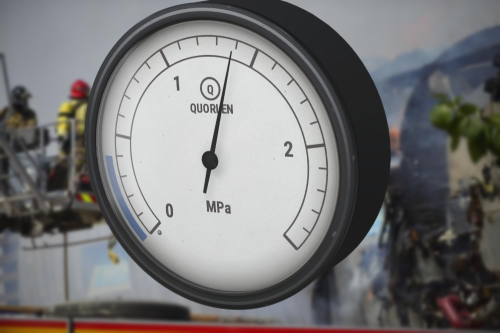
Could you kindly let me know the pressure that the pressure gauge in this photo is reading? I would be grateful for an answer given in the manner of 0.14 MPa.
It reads 1.4 MPa
